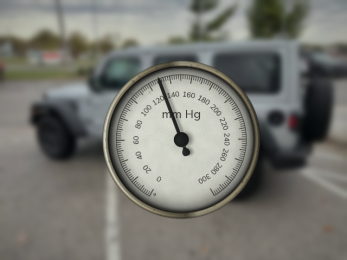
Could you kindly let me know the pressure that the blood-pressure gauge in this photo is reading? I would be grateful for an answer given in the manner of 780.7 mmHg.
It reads 130 mmHg
